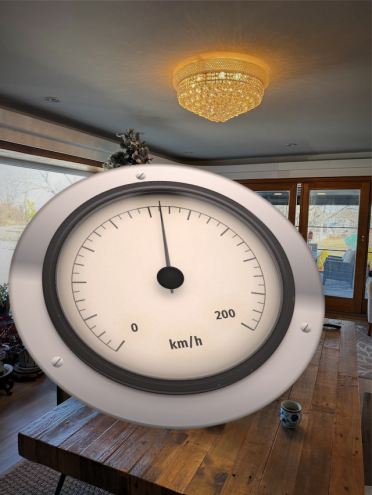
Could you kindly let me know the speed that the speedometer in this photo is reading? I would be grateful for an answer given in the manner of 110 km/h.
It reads 105 km/h
